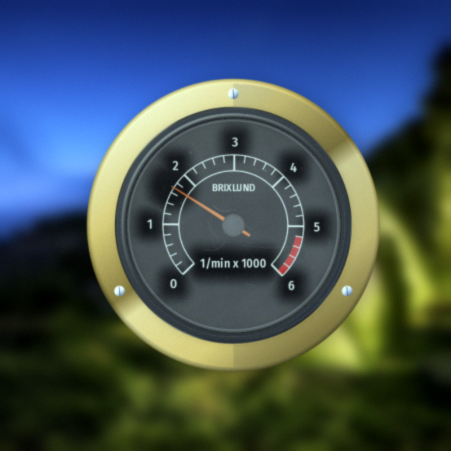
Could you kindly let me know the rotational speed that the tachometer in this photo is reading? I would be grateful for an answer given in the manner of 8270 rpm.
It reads 1700 rpm
